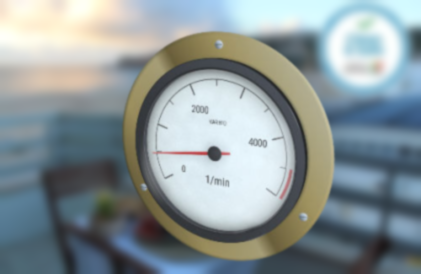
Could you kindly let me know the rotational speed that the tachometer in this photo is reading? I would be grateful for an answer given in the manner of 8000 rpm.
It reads 500 rpm
